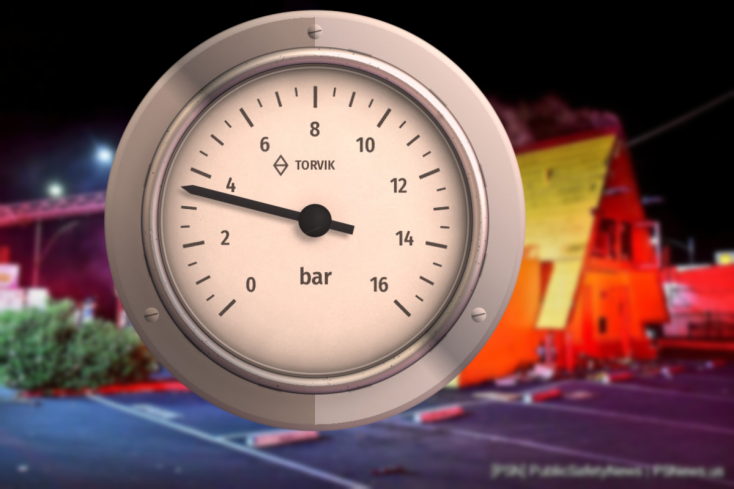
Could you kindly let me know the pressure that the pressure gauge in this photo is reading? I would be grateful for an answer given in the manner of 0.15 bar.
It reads 3.5 bar
